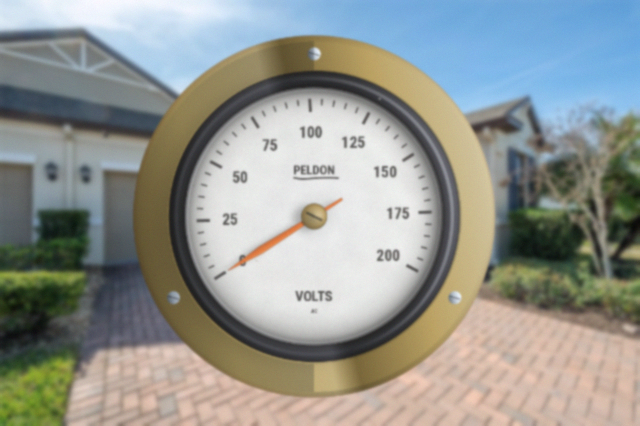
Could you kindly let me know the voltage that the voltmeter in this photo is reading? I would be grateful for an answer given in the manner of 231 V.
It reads 0 V
